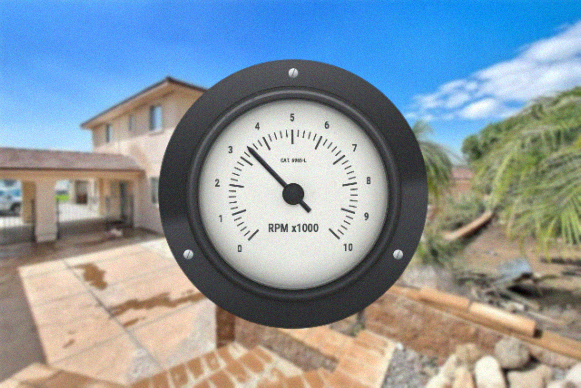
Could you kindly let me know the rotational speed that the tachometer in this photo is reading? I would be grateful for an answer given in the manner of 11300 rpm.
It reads 3400 rpm
